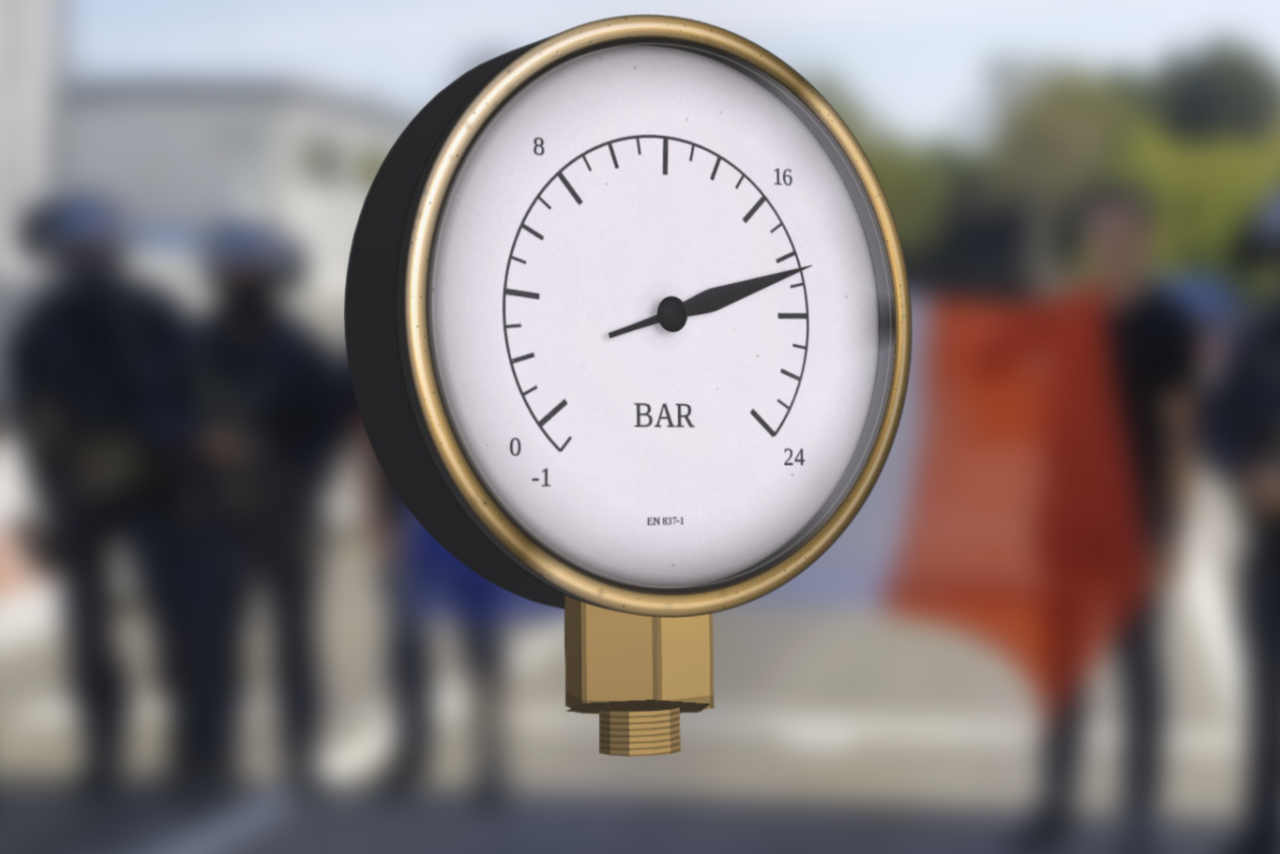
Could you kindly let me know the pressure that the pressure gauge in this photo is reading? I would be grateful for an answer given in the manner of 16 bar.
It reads 18.5 bar
